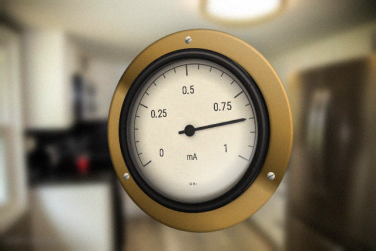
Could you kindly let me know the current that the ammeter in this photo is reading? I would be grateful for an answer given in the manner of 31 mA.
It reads 0.85 mA
